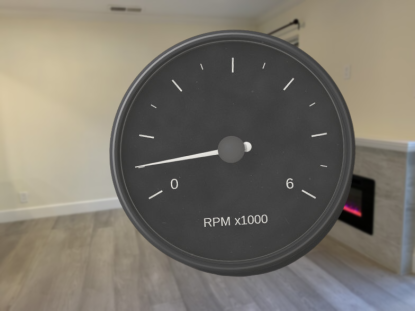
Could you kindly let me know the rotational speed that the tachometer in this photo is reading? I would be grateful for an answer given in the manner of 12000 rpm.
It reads 500 rpm
